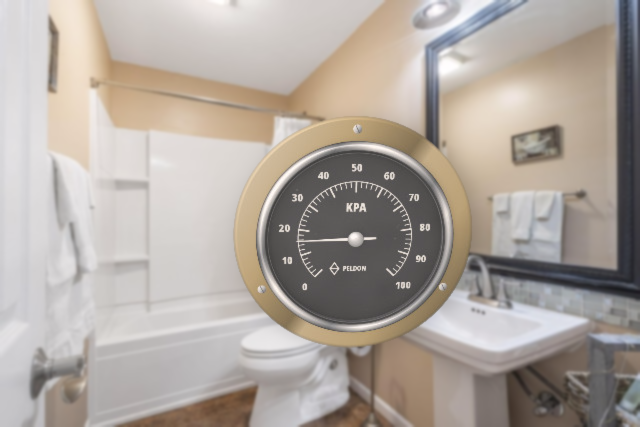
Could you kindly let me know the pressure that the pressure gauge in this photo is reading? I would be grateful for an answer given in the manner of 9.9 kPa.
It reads 16 kPa
